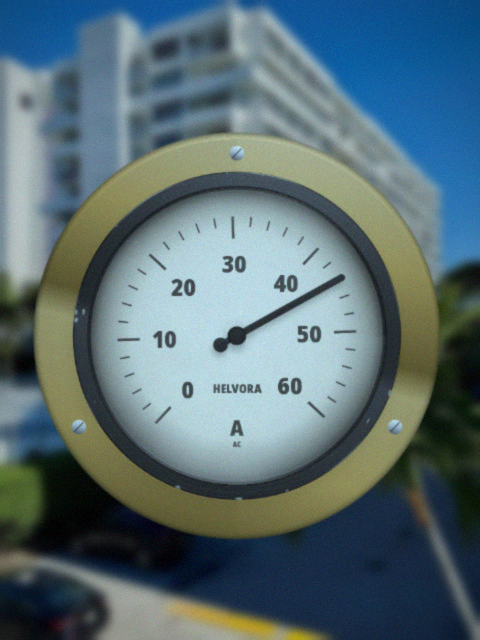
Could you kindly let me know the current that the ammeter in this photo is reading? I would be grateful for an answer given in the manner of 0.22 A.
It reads 44 A
